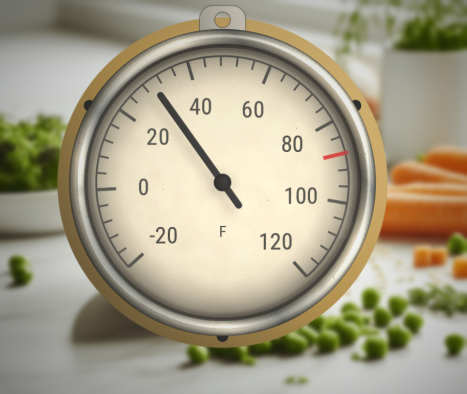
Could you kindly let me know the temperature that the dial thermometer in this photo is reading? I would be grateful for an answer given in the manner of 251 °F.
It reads 30 °F
